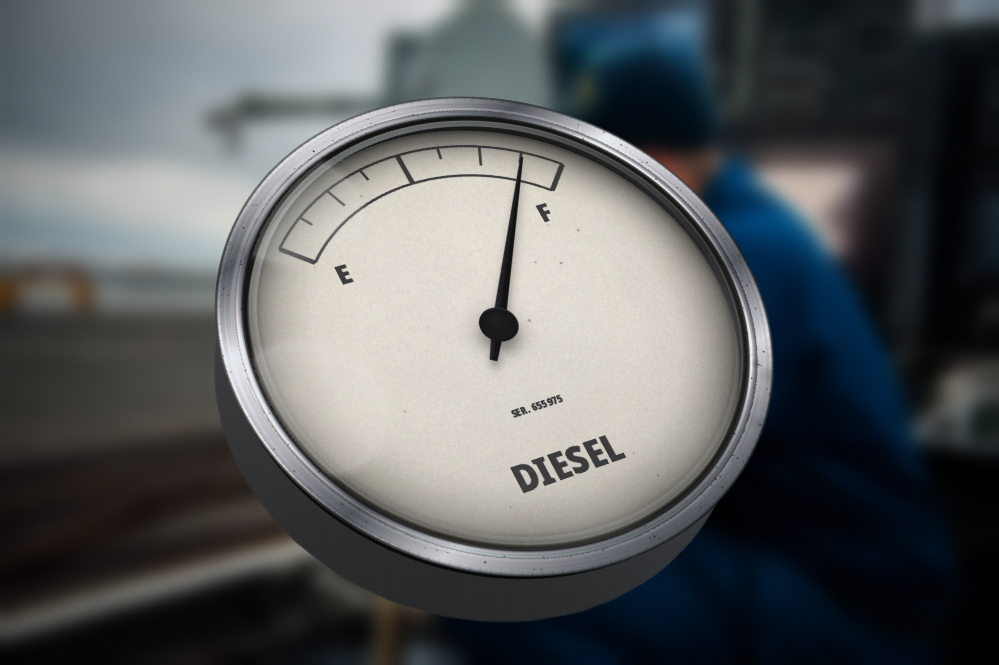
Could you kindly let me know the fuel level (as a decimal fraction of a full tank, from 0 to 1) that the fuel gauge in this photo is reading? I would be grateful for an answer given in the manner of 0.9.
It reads 0.875
